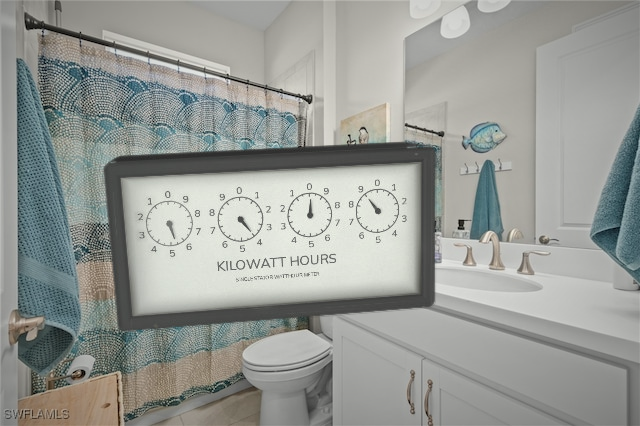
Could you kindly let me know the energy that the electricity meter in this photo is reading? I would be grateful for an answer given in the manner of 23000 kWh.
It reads 5399 kWh
